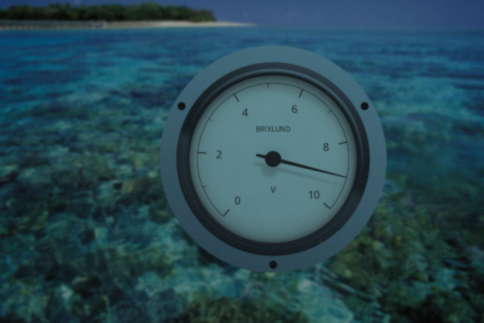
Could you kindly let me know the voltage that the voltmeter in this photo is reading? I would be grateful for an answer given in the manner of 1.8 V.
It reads 9 V
